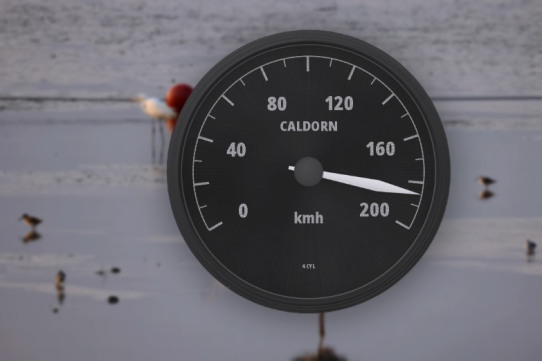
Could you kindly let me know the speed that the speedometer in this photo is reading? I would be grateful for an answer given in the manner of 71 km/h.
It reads 185 km/h
